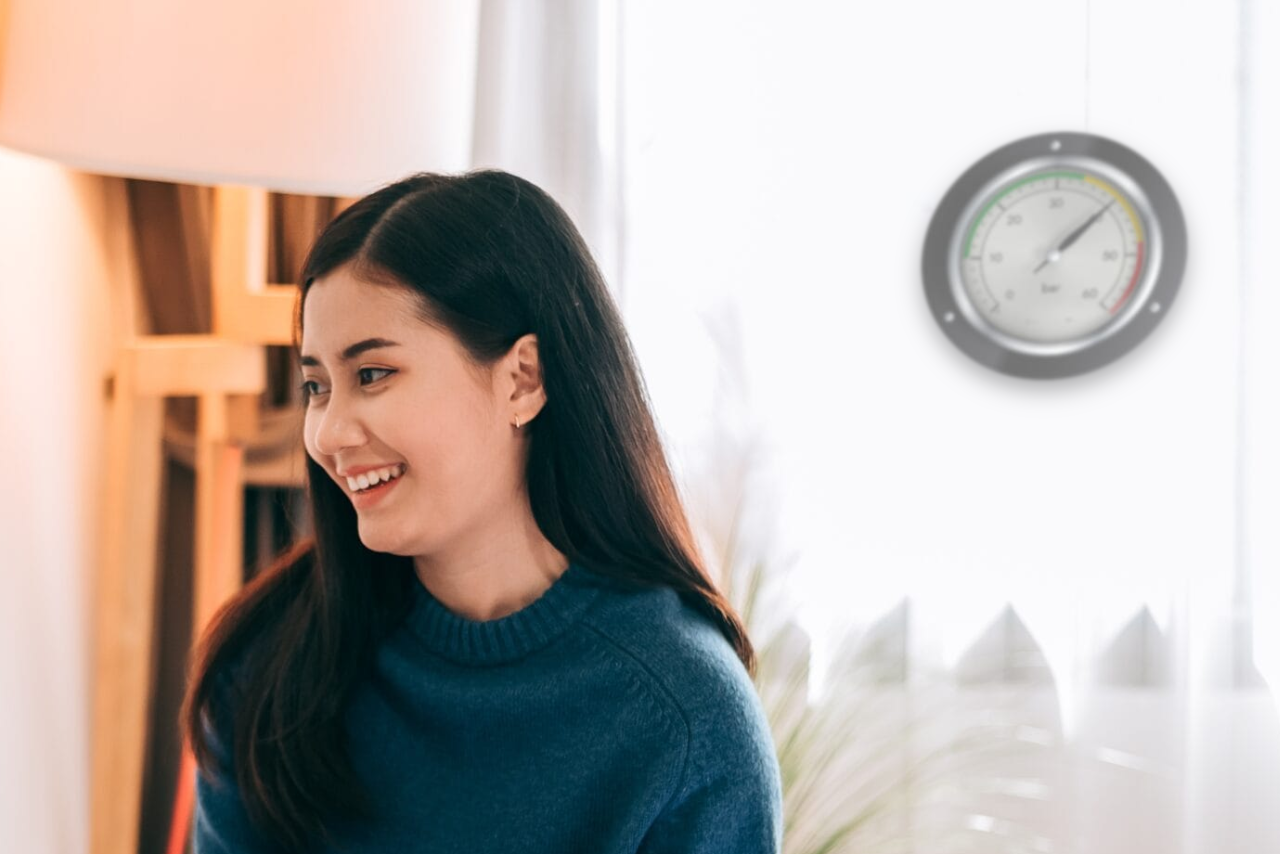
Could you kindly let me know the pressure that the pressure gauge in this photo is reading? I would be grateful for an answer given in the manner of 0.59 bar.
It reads 40 bar
